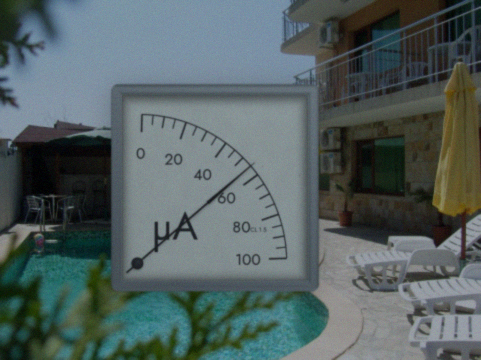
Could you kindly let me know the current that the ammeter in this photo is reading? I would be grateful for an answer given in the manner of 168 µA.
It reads 55 µA
